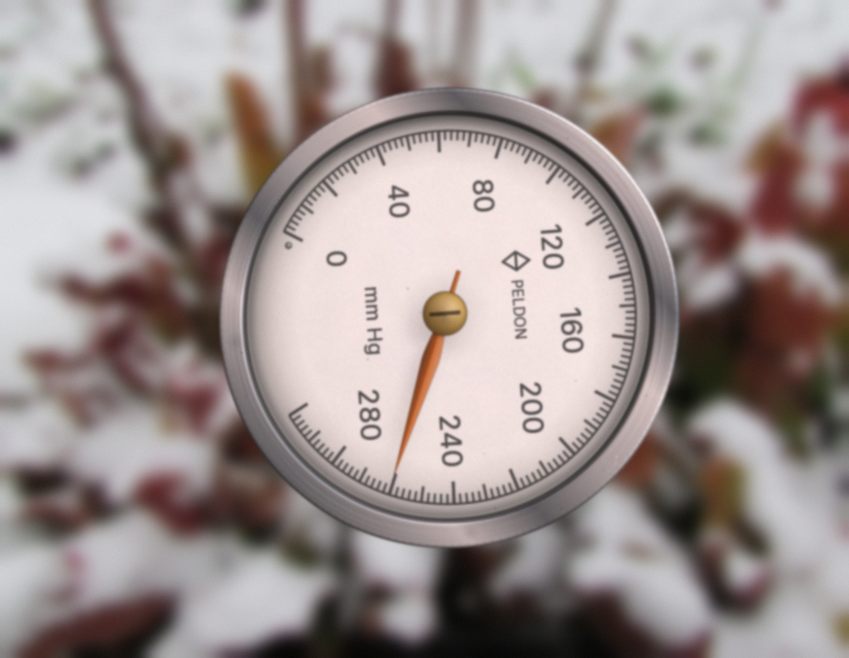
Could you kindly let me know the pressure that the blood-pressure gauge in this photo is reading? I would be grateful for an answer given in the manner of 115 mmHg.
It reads 260 mmHg
